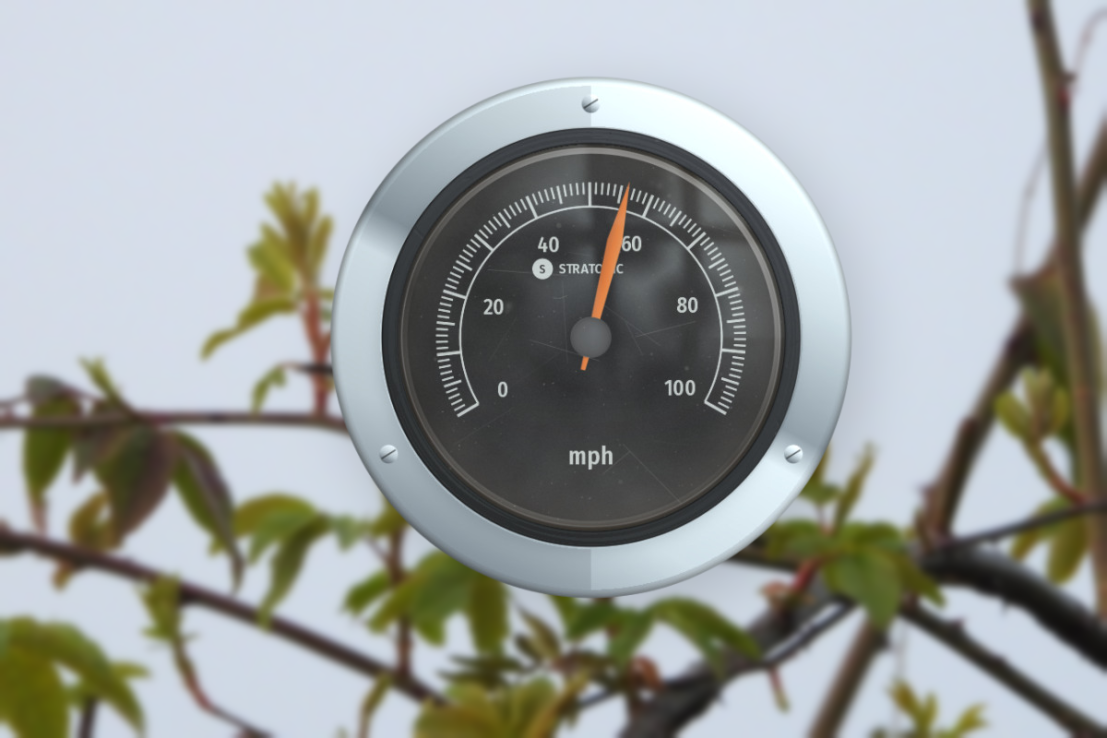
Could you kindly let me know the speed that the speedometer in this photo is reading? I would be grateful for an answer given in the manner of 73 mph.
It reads 56 mph
